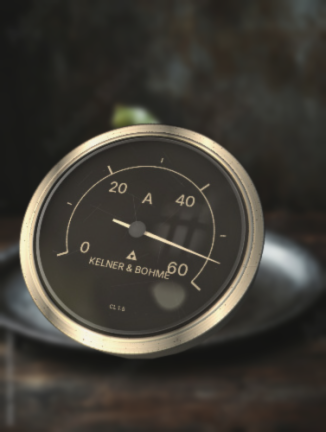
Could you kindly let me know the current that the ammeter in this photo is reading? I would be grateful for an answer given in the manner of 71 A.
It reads 55 A
